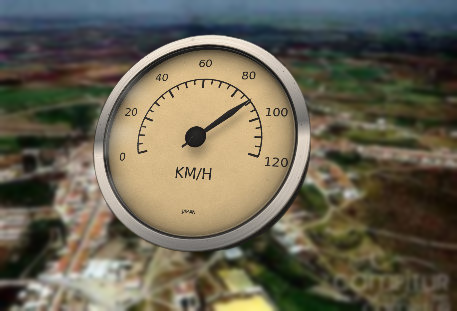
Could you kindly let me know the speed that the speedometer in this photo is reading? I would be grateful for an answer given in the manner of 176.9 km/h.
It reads 90 km/h
